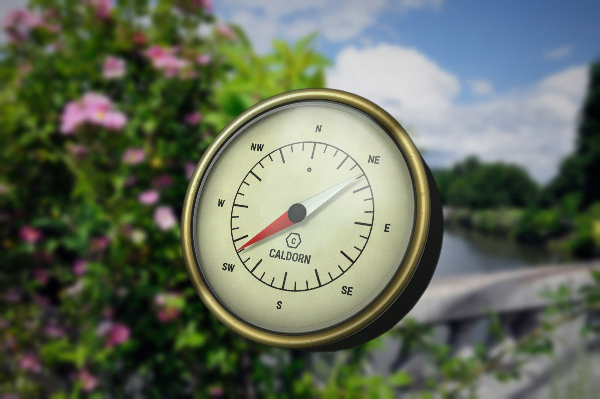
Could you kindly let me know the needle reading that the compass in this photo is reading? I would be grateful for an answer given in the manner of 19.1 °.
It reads 230 °
